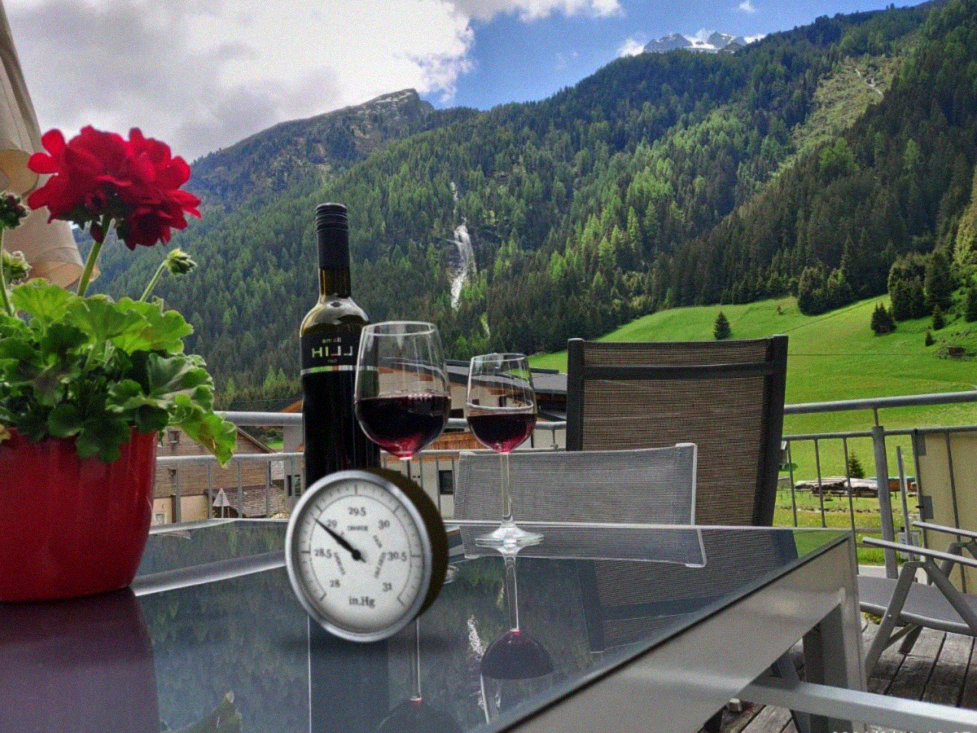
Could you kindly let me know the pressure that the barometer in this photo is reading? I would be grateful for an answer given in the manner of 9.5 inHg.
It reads 28.9 inHg
